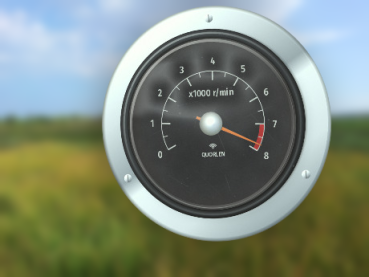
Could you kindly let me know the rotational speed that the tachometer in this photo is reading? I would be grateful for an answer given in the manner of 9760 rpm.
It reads 7750 rpm
